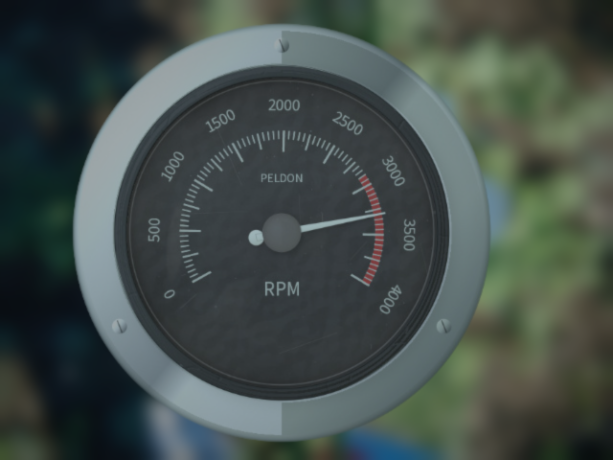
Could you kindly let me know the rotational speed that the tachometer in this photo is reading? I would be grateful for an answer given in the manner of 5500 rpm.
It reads 3300 rpm
